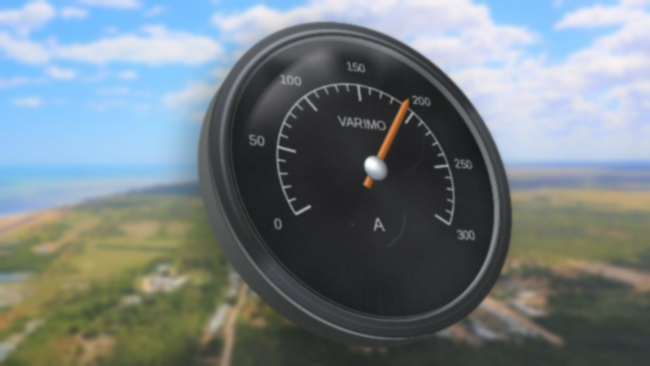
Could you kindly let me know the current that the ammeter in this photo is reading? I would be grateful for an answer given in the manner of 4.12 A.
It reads 190 A
